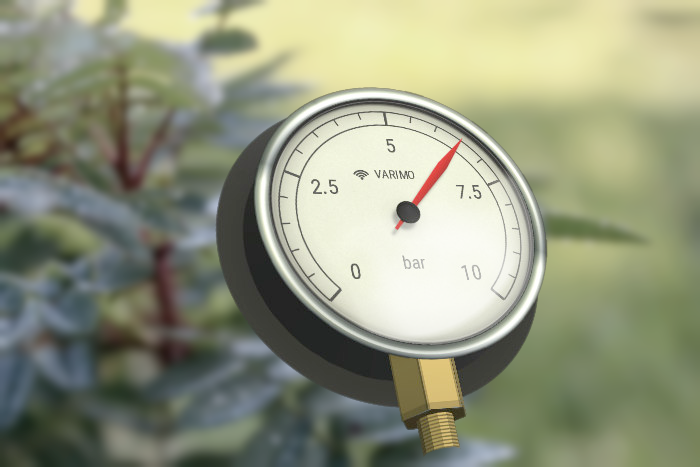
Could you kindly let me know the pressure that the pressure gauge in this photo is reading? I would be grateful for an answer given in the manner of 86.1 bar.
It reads 6.5 bar
